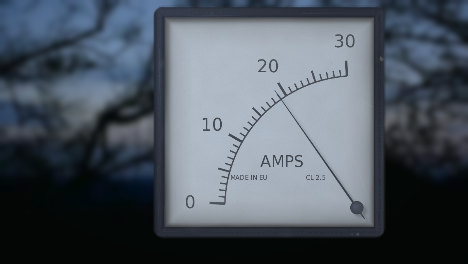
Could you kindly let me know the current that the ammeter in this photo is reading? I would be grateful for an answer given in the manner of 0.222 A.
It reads 19 A
